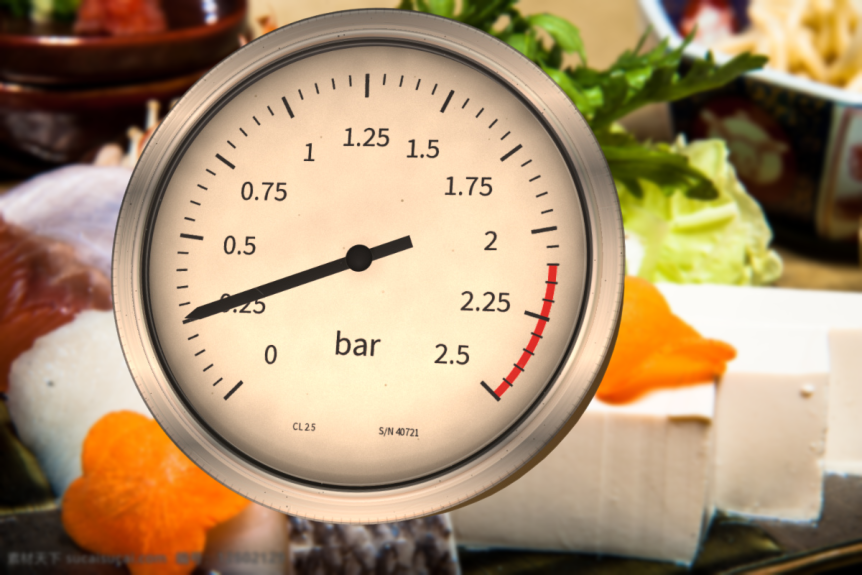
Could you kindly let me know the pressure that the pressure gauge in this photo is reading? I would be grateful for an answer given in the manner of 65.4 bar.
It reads 0.25 bar
